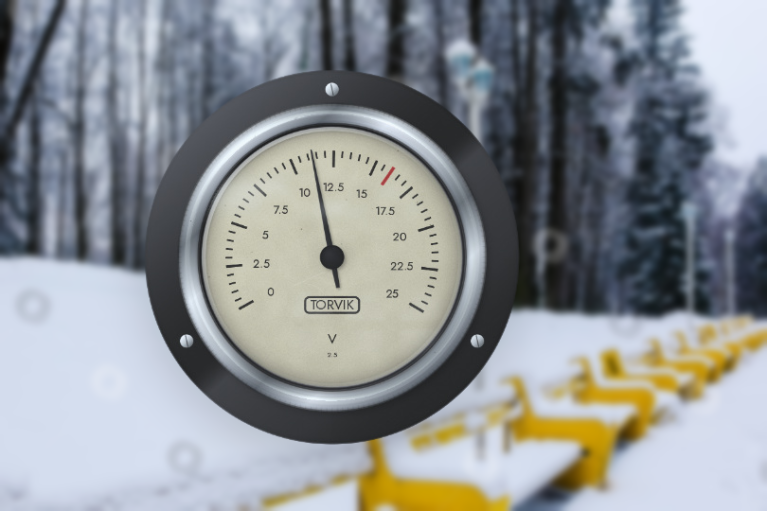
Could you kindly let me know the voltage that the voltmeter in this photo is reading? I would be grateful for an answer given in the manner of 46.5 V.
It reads 11.25 V
